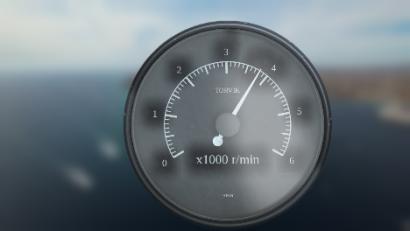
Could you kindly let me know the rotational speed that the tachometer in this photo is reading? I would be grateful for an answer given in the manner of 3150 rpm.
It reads 3800 rpm
